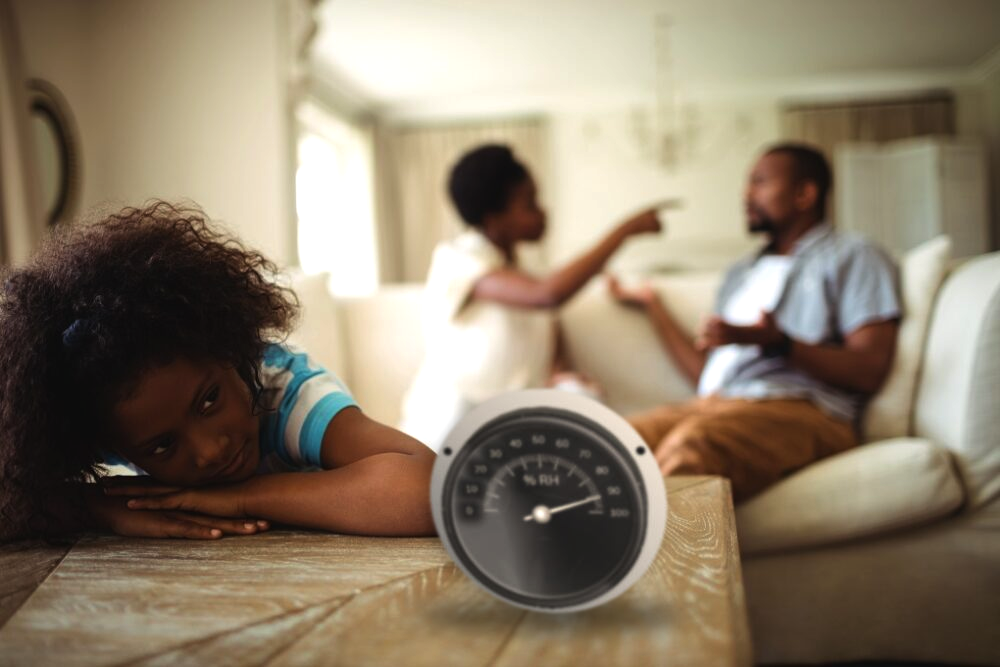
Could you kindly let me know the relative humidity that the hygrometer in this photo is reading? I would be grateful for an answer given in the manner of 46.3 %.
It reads 90 %
